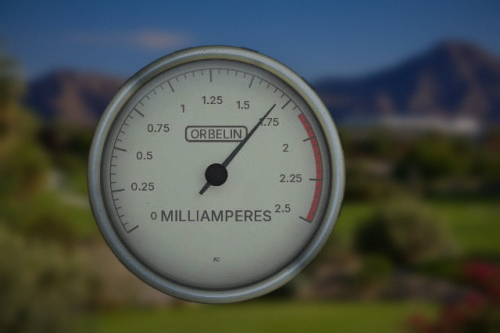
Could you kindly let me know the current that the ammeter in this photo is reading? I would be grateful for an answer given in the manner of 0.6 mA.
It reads 1.7 mA
